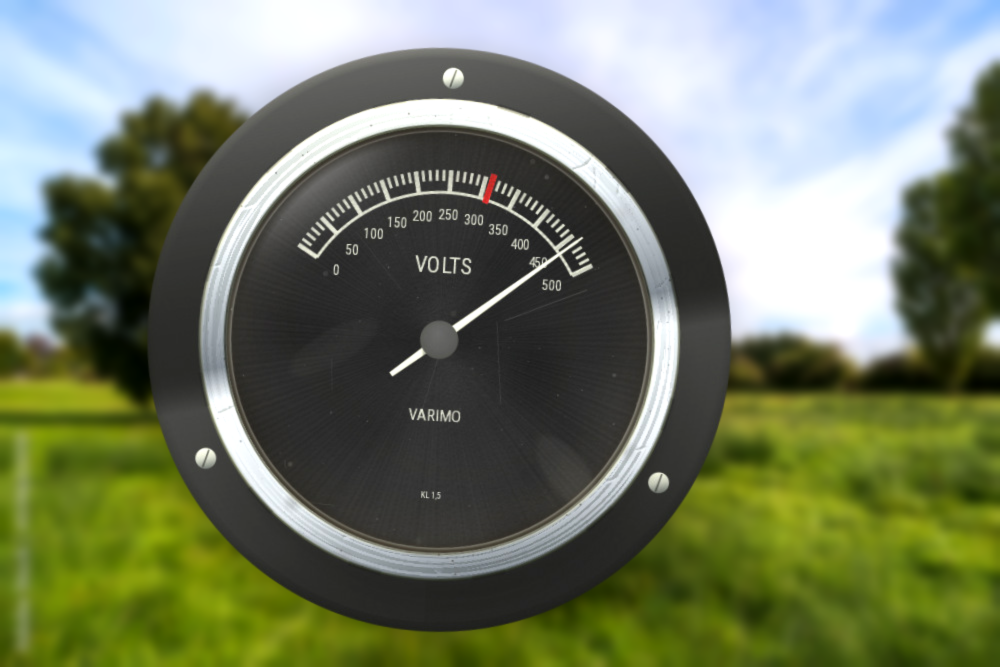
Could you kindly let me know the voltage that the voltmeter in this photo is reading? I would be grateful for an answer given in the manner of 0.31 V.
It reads 460 V
